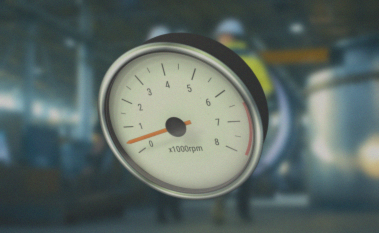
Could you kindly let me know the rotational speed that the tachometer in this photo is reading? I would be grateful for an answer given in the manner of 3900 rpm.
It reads 500 rpm
